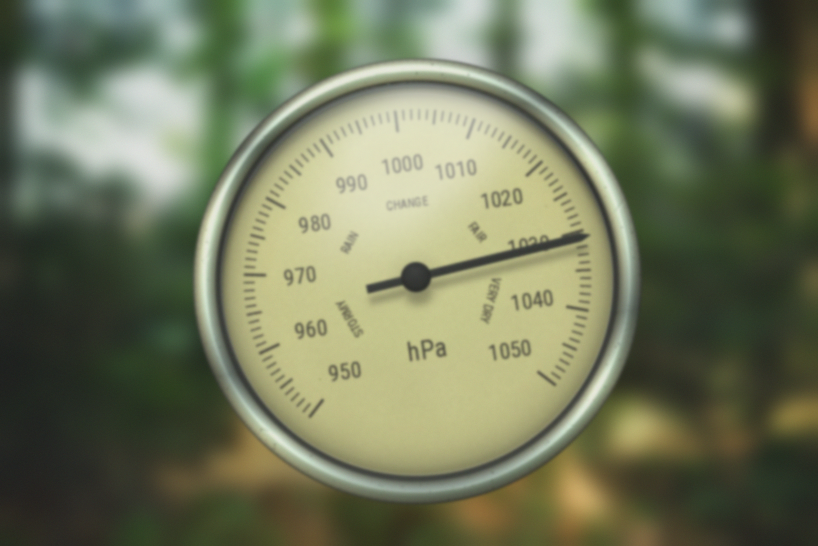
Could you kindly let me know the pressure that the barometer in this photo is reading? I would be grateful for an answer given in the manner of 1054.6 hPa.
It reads 1031 hPa
